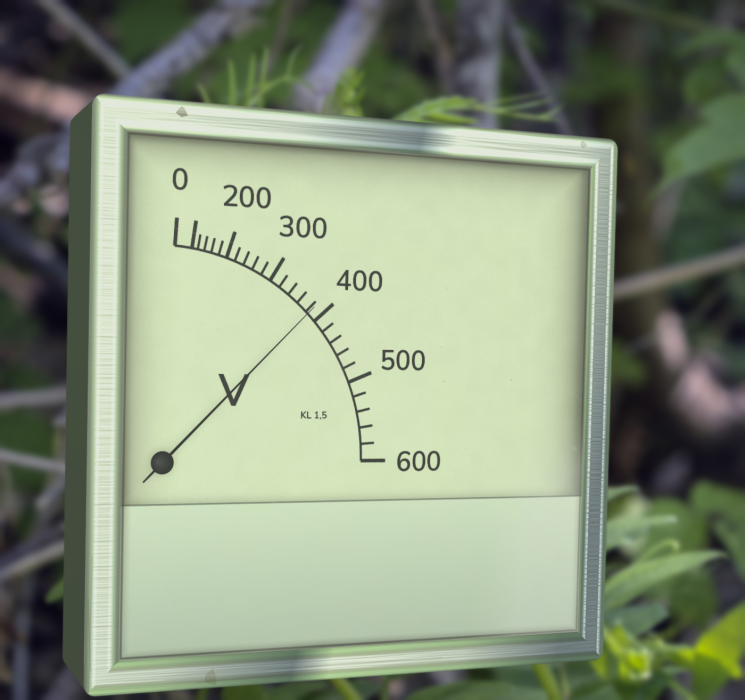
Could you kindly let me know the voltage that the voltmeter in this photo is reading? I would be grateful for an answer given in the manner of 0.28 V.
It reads 380 V
